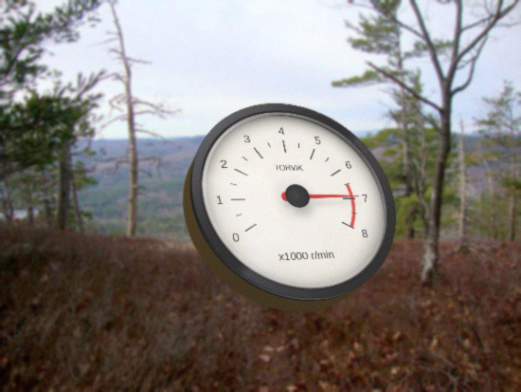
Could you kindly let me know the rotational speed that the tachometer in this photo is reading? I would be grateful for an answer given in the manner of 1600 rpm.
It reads 7000 rpm
